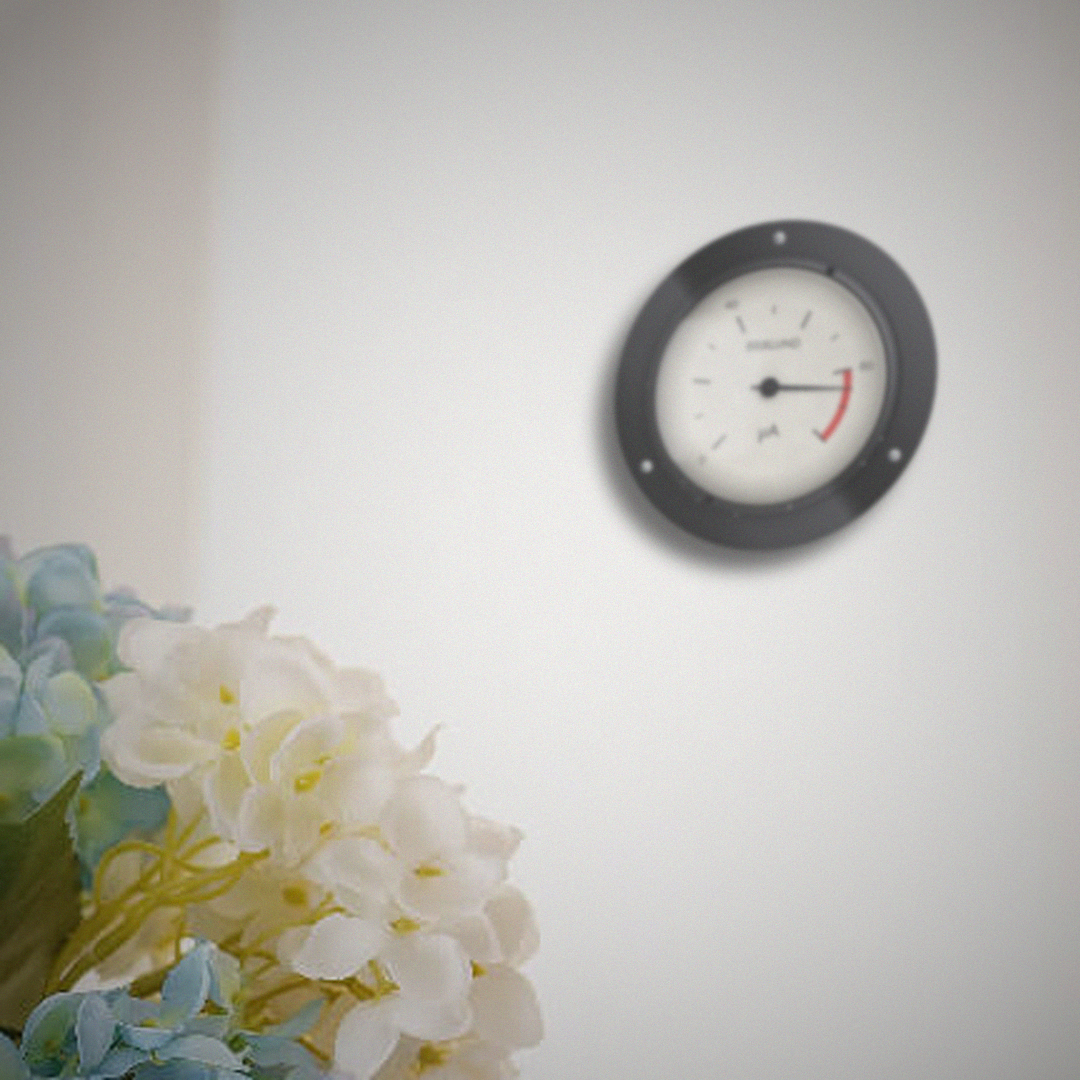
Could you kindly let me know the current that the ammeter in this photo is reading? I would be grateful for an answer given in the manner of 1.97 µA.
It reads 85 µA
